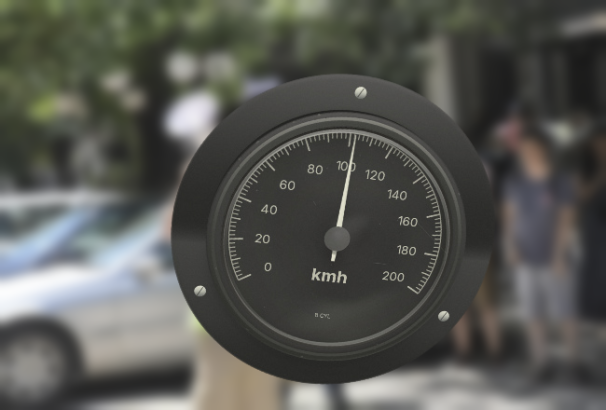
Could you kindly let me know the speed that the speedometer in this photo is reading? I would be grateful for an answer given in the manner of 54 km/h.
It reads 102 km/h
